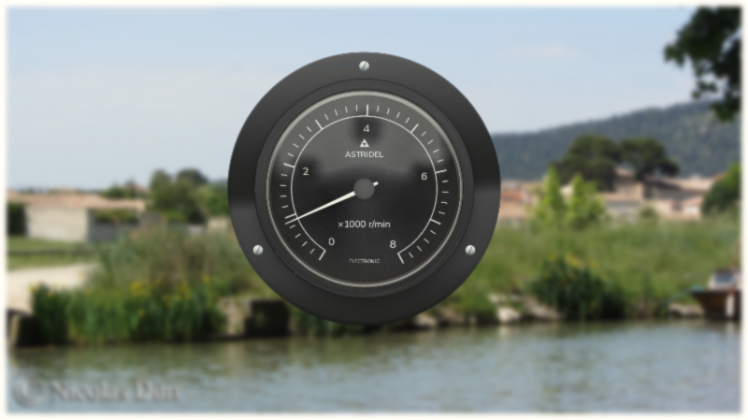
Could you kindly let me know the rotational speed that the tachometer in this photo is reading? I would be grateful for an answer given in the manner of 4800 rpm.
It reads 900 rpm
